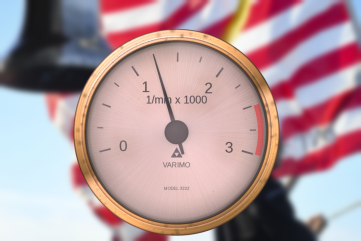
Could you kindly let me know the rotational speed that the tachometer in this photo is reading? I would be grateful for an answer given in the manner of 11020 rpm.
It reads 1250 rpm
